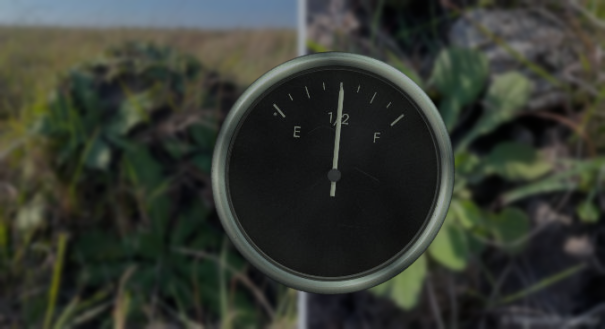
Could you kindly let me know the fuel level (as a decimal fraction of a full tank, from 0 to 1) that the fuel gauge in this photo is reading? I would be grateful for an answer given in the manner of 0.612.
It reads 0.5
